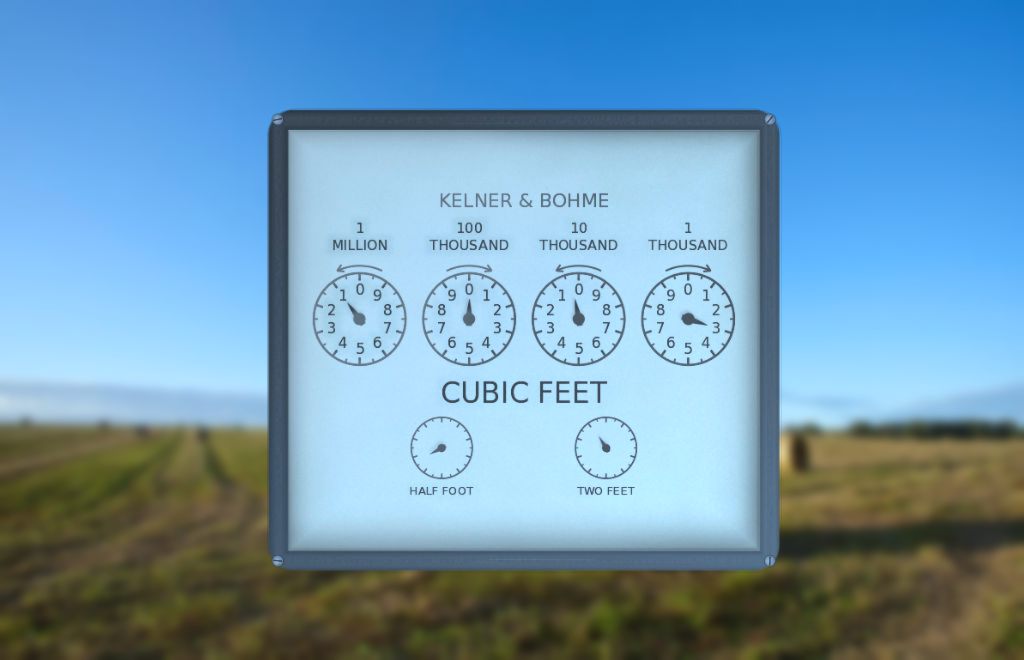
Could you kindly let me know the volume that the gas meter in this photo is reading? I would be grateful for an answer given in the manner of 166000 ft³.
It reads 100300 ft³
